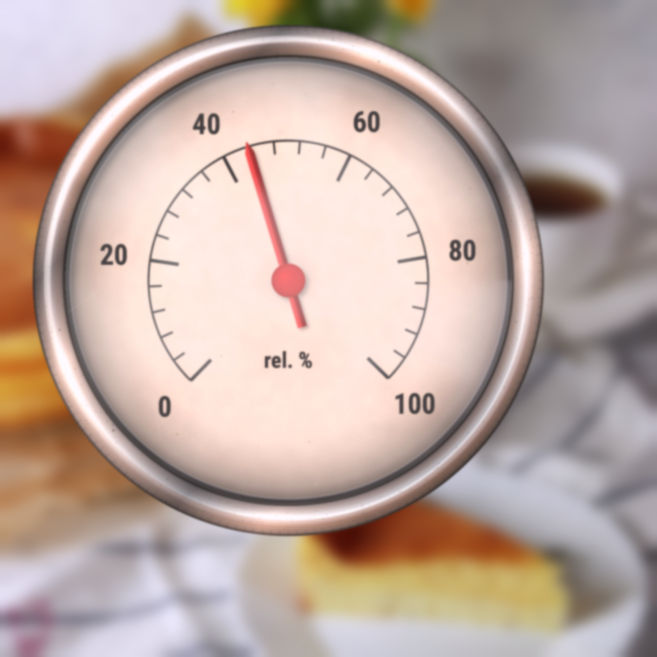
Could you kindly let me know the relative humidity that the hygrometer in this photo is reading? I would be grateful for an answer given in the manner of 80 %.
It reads 44 %
